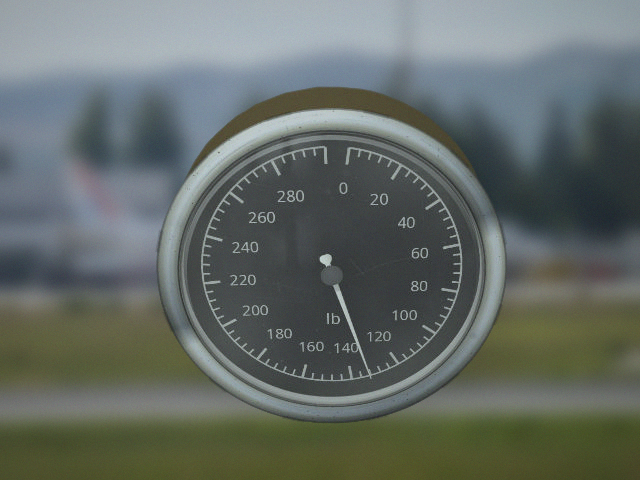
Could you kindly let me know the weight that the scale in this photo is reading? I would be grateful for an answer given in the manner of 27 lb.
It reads 132 lb
